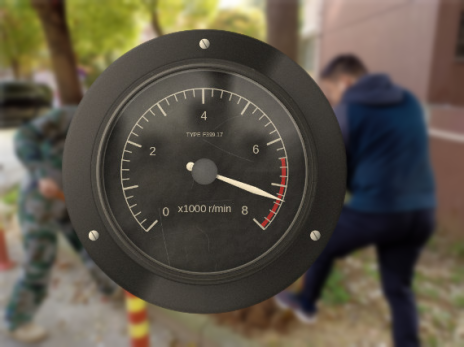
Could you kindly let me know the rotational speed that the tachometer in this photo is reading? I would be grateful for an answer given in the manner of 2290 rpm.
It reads 7300 rpm
